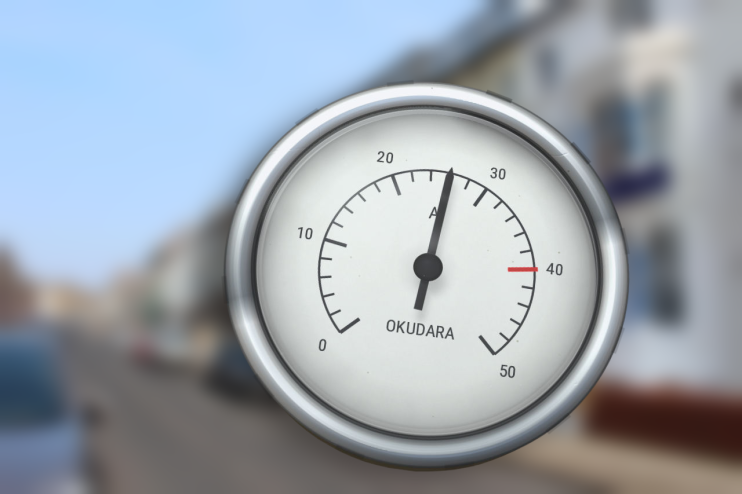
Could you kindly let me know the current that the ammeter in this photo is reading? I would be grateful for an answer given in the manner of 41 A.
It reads 26 A
